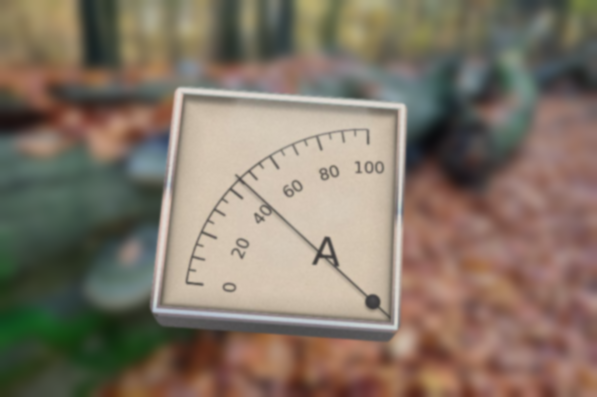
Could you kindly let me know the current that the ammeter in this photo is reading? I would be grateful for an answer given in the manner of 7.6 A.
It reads 45 A
